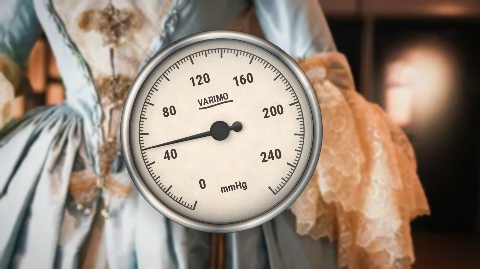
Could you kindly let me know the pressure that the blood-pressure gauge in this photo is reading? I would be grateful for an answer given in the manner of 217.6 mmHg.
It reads 50 mmHg
